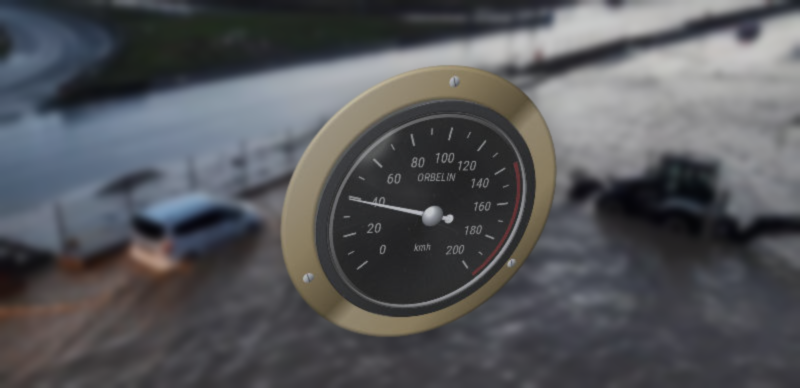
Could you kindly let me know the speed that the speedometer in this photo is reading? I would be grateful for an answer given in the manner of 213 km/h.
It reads 40 km/h
